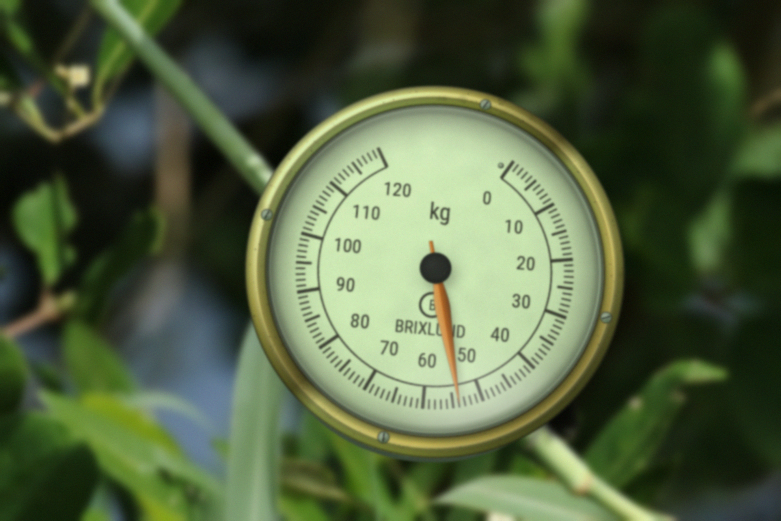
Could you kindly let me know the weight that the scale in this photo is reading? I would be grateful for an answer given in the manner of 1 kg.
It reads 54 kg
